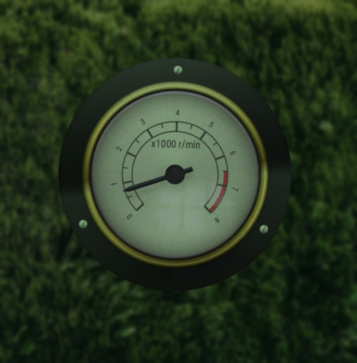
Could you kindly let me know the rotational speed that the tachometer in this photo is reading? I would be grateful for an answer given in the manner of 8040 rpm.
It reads 750 rpm
